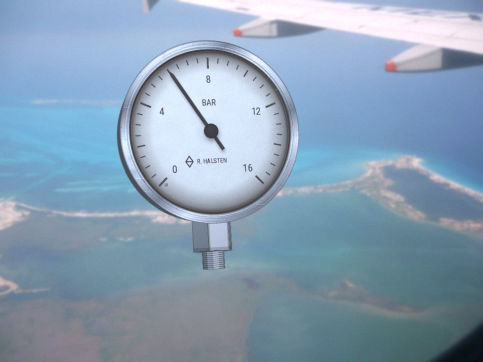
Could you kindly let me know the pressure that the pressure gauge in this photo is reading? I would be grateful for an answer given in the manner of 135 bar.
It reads 6 bar
